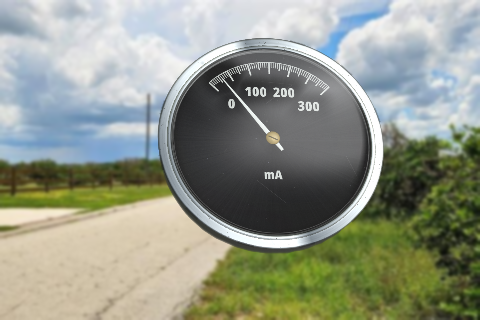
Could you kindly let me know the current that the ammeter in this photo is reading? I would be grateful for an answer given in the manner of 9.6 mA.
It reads 25 mA
